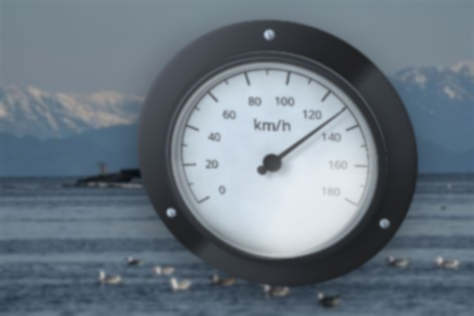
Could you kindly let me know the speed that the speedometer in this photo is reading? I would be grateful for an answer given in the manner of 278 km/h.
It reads 130 km/h
